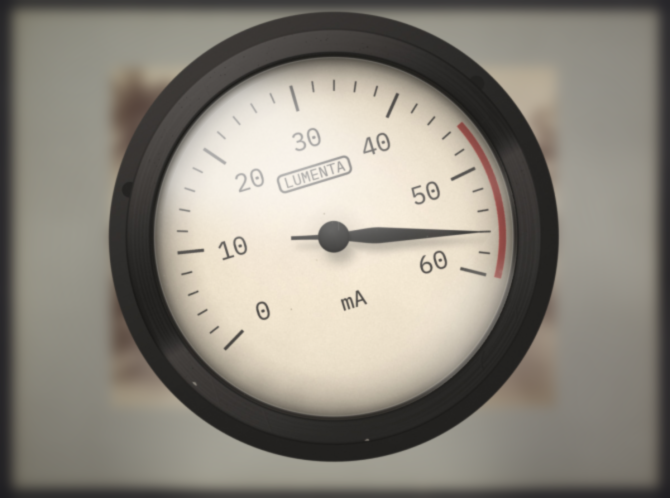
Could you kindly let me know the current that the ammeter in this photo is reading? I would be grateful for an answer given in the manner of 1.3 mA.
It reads 56 mA
